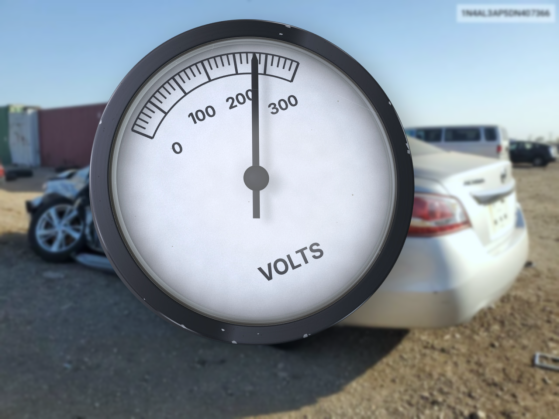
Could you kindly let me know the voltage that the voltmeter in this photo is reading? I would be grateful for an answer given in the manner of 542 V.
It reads 230 V
